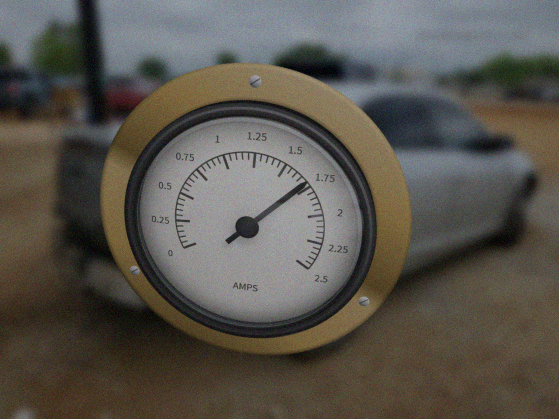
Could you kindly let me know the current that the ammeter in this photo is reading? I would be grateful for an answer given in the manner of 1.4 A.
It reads 1.7 A
